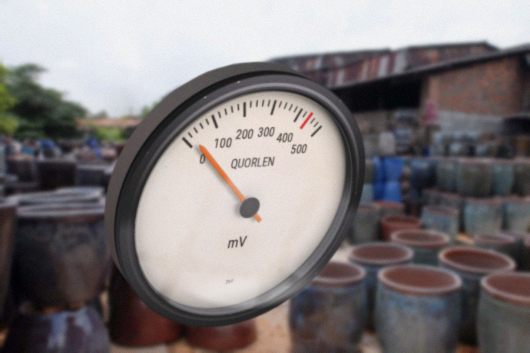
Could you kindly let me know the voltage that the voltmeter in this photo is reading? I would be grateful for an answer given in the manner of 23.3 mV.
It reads 20 mV
